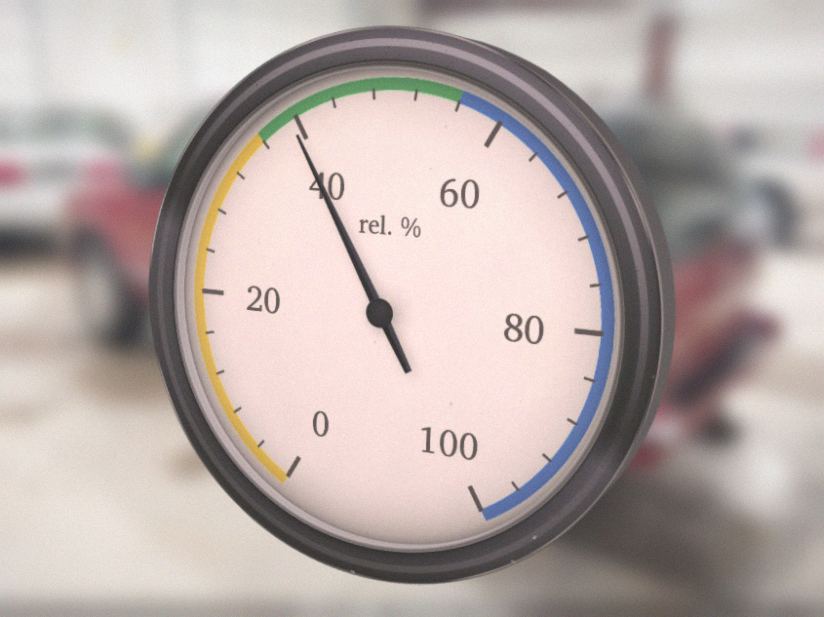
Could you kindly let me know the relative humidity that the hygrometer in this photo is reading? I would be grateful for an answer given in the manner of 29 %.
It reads 40 %
